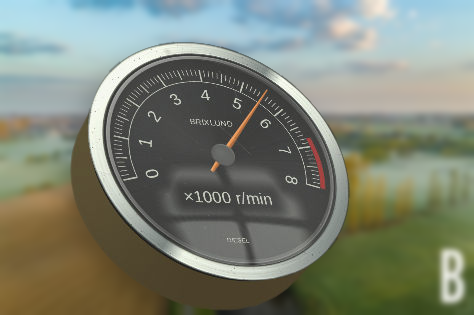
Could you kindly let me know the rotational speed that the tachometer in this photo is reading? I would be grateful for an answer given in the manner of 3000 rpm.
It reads 5500 rpm
